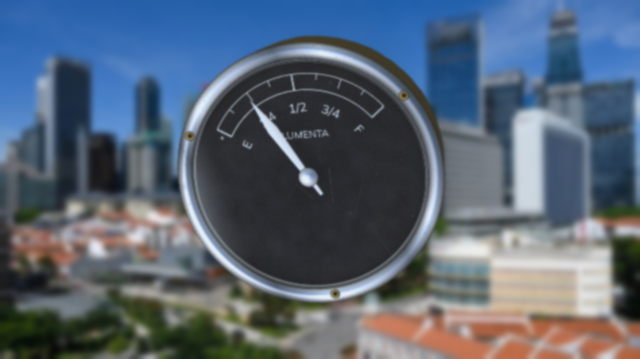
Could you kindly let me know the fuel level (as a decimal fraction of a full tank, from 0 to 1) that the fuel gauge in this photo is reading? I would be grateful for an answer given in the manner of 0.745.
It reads 0.25
